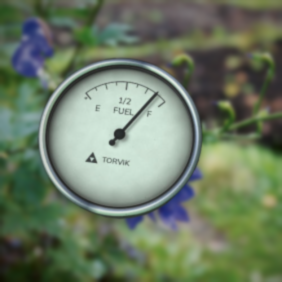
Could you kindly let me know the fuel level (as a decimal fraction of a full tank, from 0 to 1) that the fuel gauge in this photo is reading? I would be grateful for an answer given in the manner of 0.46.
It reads 0.875
